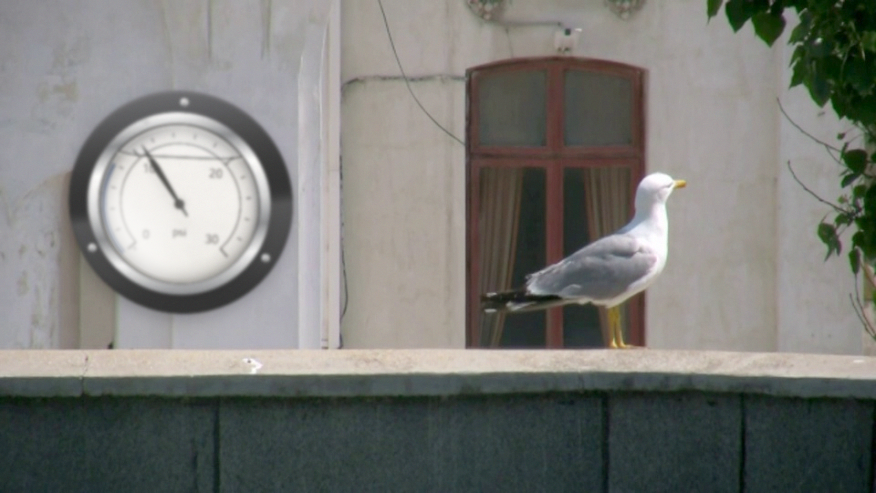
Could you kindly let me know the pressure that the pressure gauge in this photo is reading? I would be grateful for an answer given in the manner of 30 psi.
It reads 11 psi
